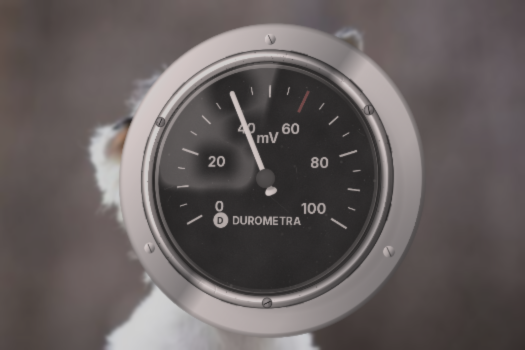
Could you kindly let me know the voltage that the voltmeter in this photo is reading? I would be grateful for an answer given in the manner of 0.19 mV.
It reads 40 mV
